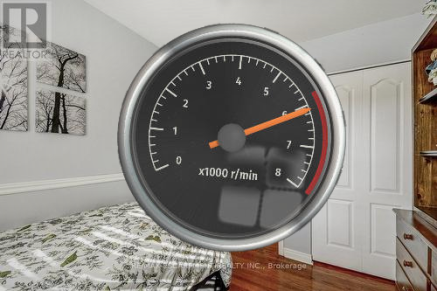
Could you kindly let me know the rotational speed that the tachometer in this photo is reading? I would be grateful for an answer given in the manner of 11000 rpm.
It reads 6100 rpm
